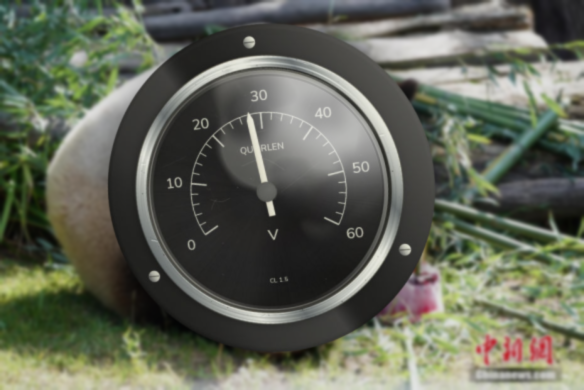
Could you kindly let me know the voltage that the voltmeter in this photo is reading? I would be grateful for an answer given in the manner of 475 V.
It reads 28 V
